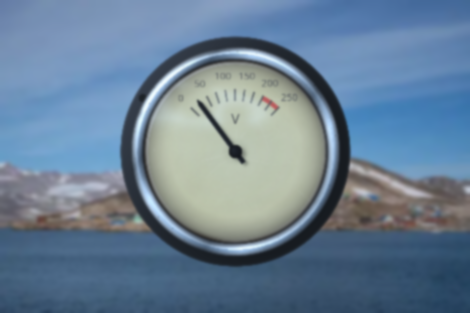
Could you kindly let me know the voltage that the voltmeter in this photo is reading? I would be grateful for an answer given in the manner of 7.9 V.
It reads 25 V
